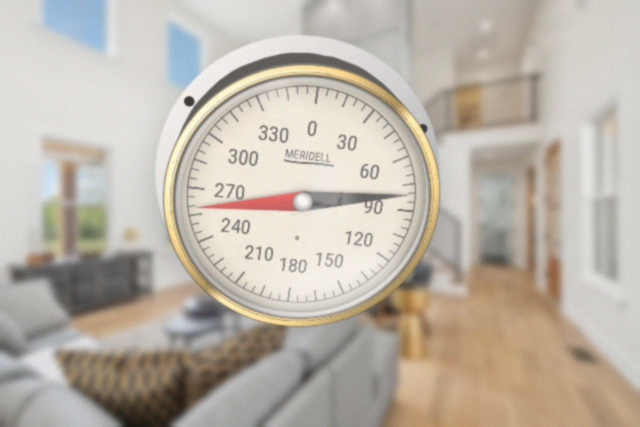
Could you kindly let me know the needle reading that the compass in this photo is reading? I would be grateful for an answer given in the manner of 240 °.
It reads 260 °
